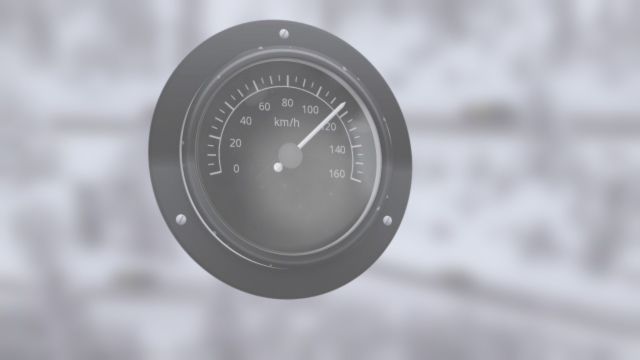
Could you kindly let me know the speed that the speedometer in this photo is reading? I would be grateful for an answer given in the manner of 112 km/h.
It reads 115 km/h
